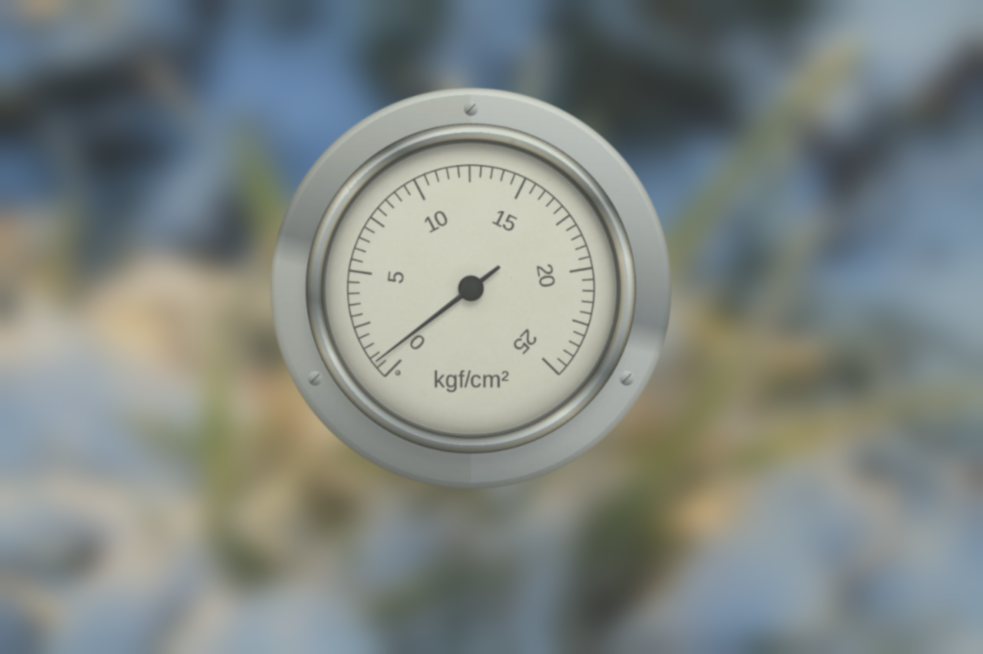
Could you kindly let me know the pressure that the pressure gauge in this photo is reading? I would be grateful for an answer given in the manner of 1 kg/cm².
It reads 0.75 kg/cm²
